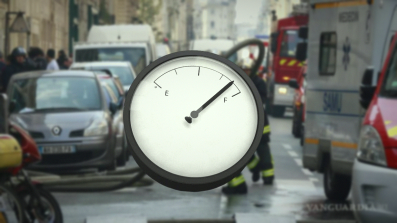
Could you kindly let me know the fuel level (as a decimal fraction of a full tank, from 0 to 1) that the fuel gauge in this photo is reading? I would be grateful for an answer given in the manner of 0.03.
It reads 0.875
